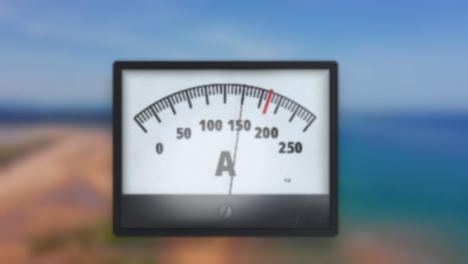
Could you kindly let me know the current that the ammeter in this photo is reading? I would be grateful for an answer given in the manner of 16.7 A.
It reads 150 A
